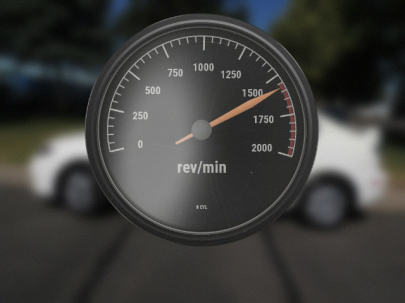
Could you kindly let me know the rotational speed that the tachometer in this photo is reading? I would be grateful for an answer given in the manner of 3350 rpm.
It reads 1575 rpm
